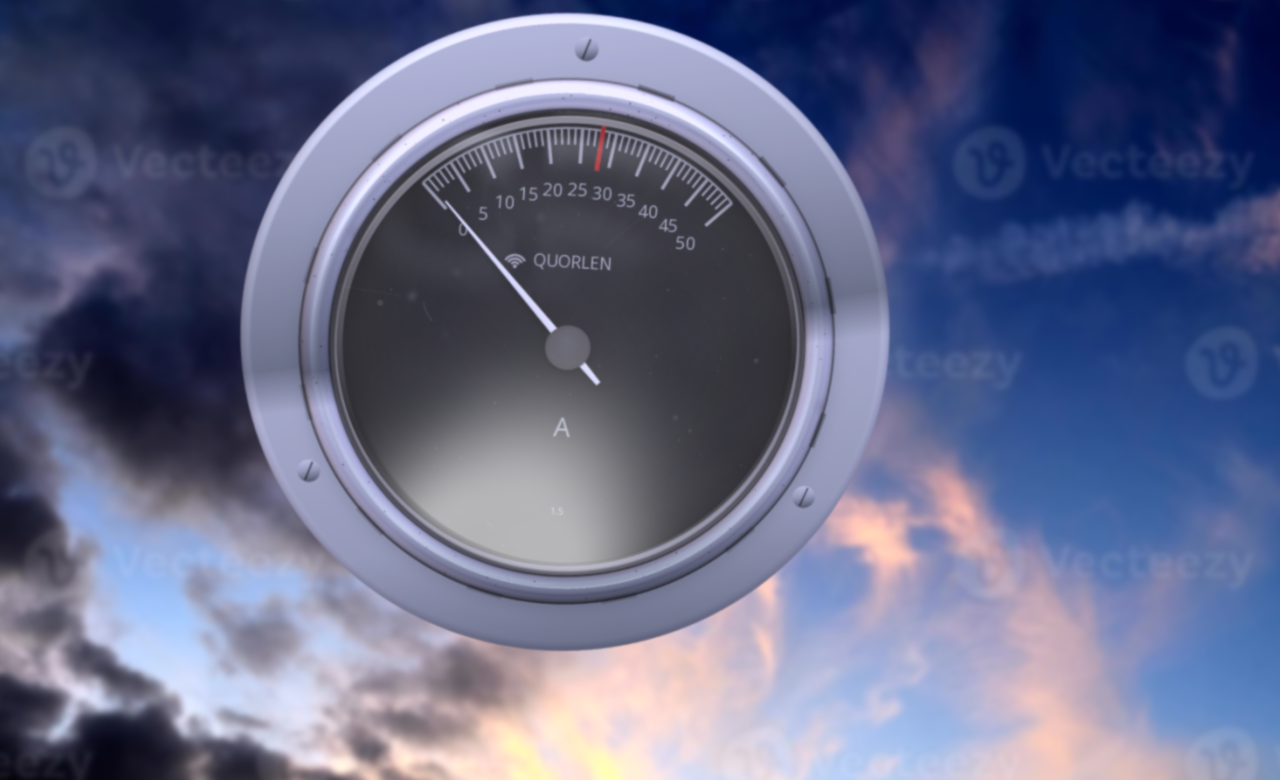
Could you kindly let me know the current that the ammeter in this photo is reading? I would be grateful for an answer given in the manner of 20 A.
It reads 1 A
